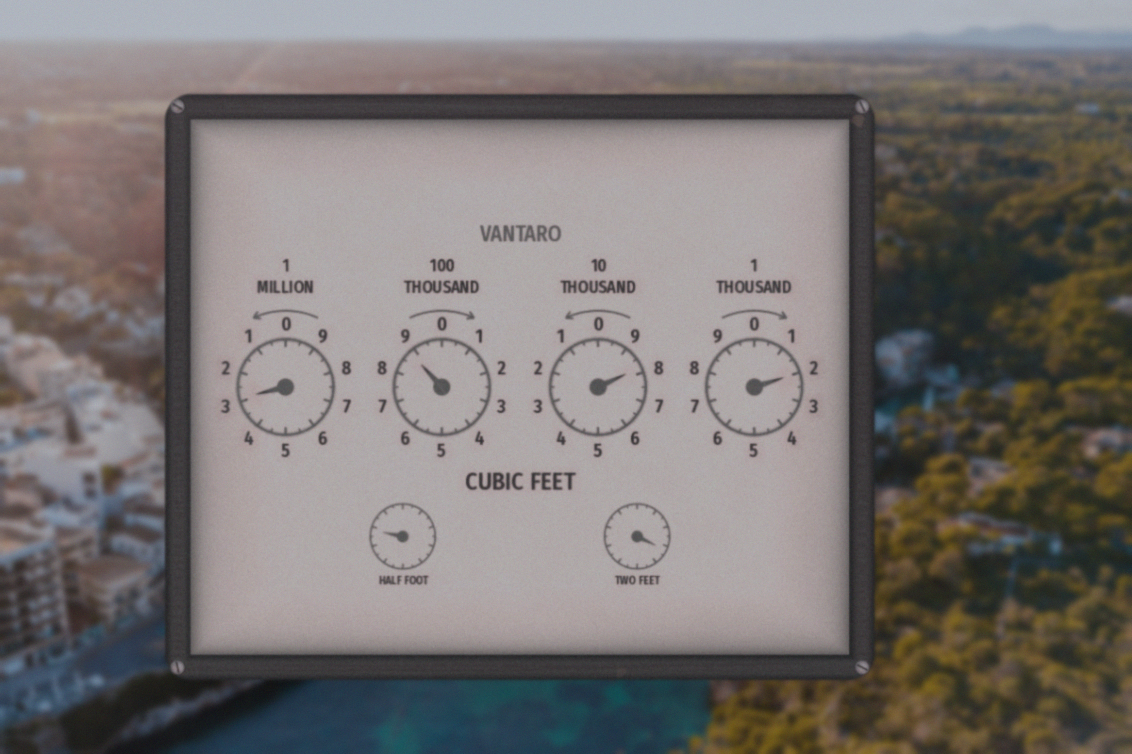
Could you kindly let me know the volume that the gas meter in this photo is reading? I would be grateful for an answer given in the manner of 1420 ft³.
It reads 288200 ft³
